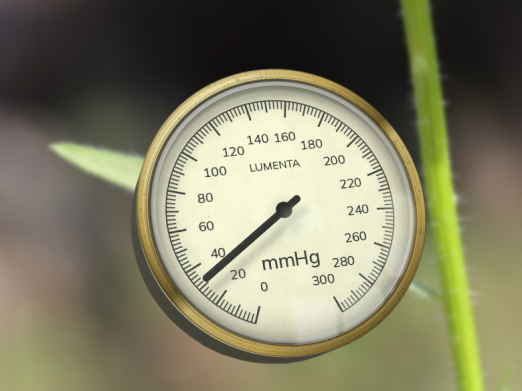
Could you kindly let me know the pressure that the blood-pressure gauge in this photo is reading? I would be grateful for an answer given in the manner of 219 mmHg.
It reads 32 mmHg
